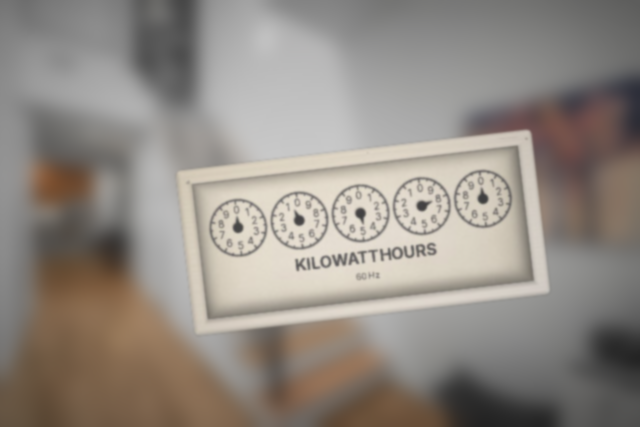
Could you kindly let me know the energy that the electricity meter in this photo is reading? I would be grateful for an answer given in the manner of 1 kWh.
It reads 480 kWh
